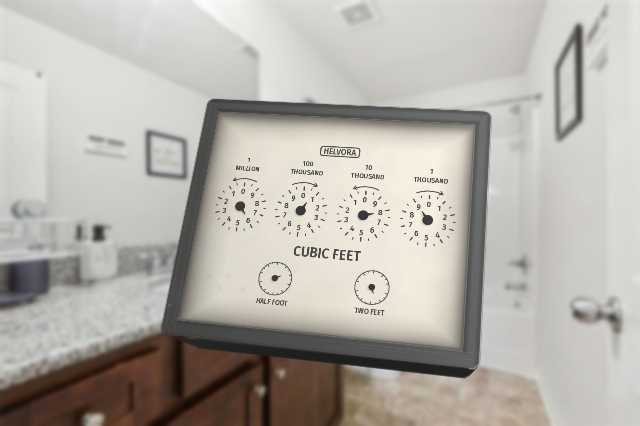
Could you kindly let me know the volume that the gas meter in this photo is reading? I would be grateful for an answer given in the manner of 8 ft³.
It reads 607900 ft³
